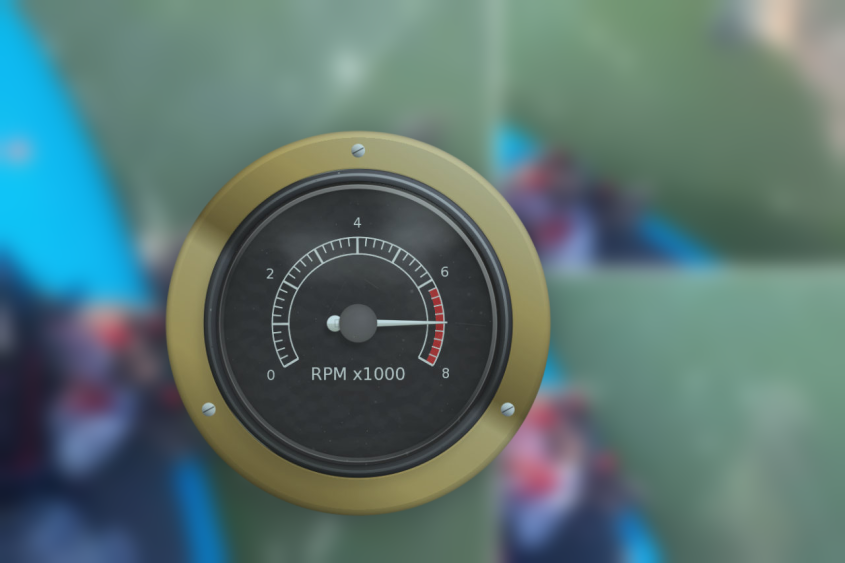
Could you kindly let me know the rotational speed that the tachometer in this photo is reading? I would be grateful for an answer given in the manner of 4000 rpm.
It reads 7000 rpm
